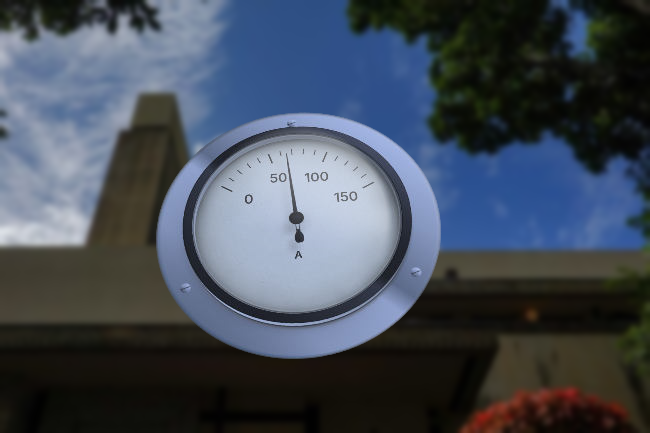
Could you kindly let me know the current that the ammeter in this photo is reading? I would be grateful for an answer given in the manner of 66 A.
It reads 65 A
